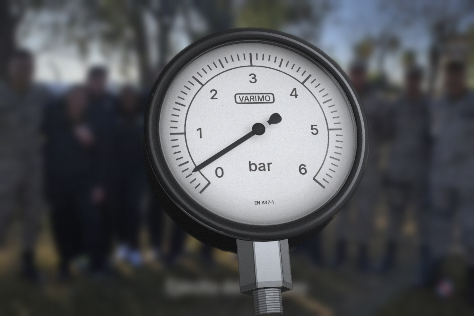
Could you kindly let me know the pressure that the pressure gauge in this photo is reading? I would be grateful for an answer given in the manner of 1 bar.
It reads 0.3 bar
